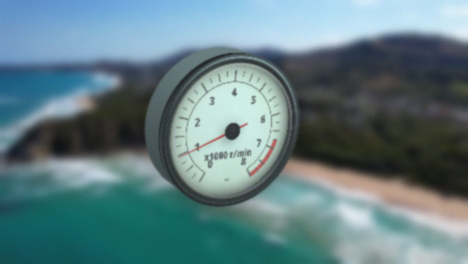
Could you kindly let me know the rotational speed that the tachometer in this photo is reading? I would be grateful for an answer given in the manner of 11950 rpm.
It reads 1000 rpm
